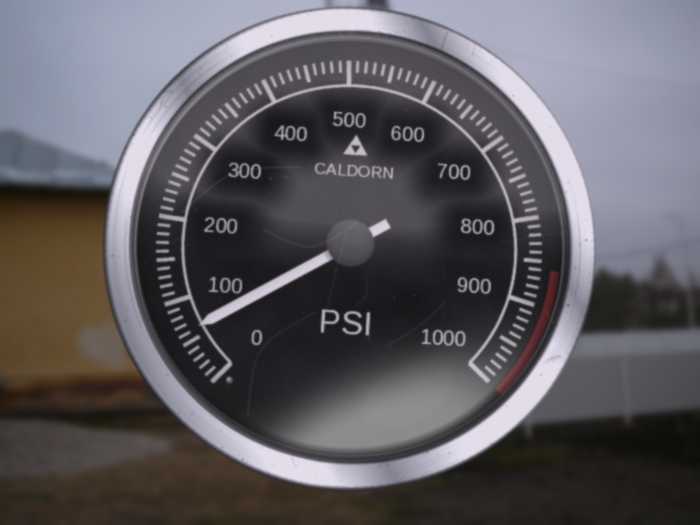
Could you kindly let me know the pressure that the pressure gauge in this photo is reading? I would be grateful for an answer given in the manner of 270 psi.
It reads 60 psi
